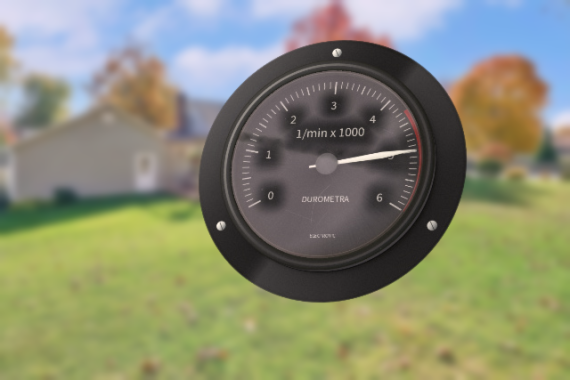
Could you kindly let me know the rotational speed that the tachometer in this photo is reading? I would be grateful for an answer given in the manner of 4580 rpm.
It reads 5000 rpm
